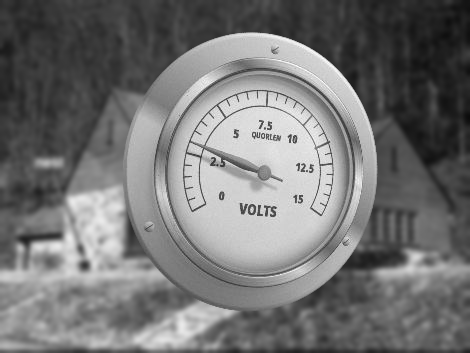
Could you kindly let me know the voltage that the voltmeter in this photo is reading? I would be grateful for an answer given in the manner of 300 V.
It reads 3 V
